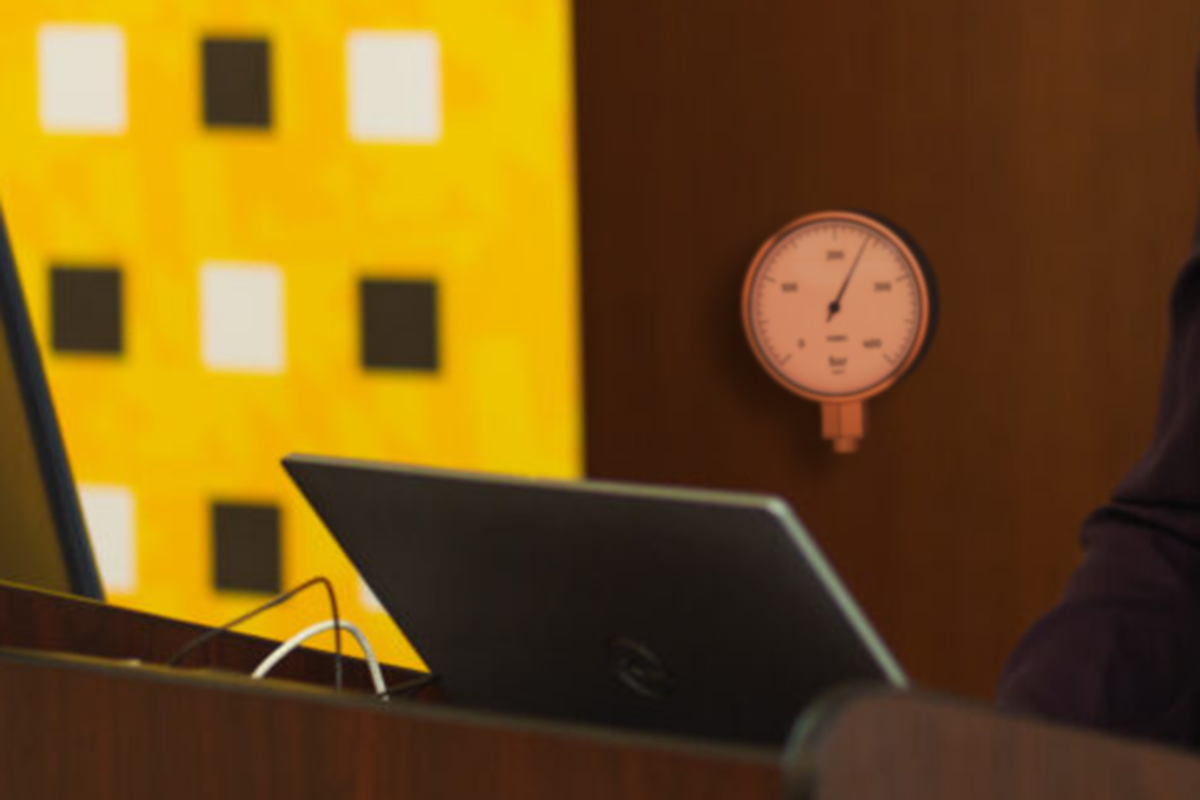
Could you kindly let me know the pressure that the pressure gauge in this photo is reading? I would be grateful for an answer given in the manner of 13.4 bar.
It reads 240 bar
